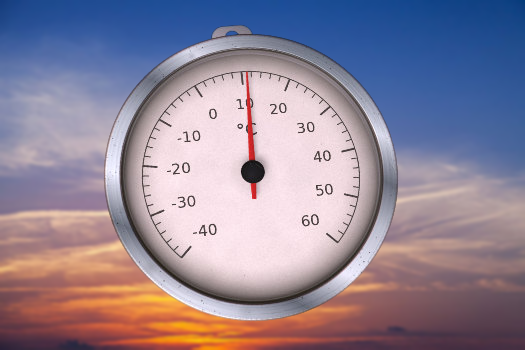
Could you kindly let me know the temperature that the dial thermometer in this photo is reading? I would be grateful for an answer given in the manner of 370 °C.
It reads 11 °C
